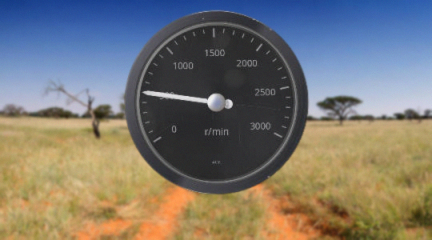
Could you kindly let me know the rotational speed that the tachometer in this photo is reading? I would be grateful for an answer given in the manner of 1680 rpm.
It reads 500 rpm
